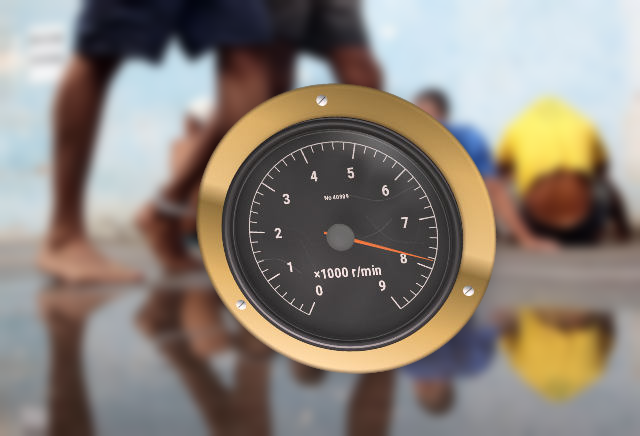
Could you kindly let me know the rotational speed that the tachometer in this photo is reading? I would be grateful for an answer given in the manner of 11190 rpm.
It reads 7800 rpm
